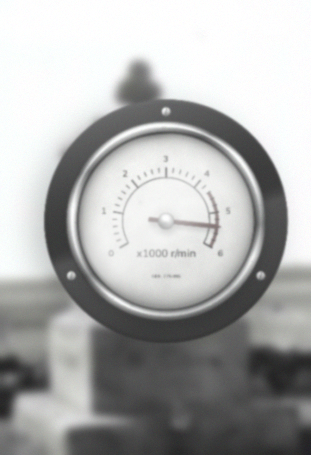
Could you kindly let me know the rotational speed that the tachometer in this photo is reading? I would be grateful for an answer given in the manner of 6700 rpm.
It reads 5400 rpm
